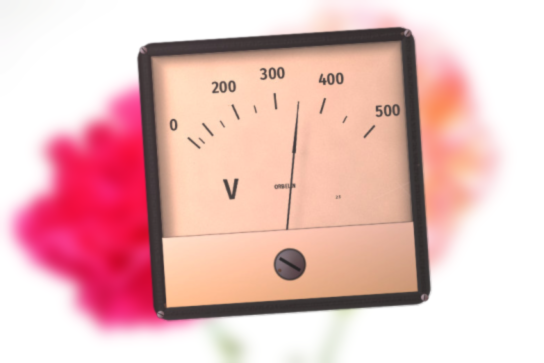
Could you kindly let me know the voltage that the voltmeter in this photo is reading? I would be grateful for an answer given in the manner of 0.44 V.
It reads 350 V
